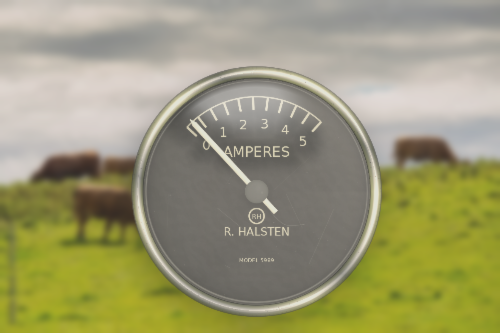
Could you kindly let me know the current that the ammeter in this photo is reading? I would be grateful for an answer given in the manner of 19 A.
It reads 0.25 A
